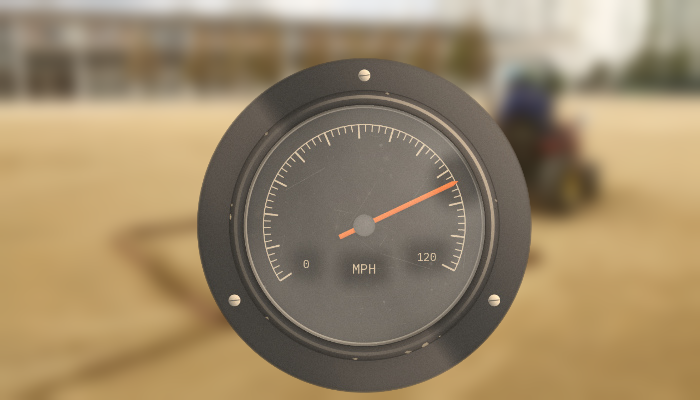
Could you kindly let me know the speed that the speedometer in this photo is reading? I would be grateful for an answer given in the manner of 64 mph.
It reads 94 mph
